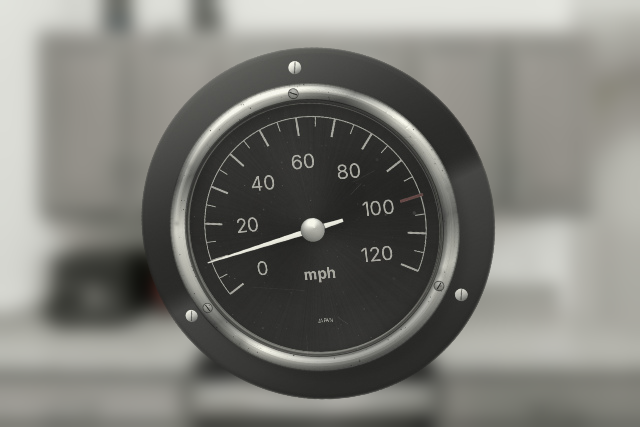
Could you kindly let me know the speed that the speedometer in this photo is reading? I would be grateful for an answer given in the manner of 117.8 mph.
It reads 10 mph
